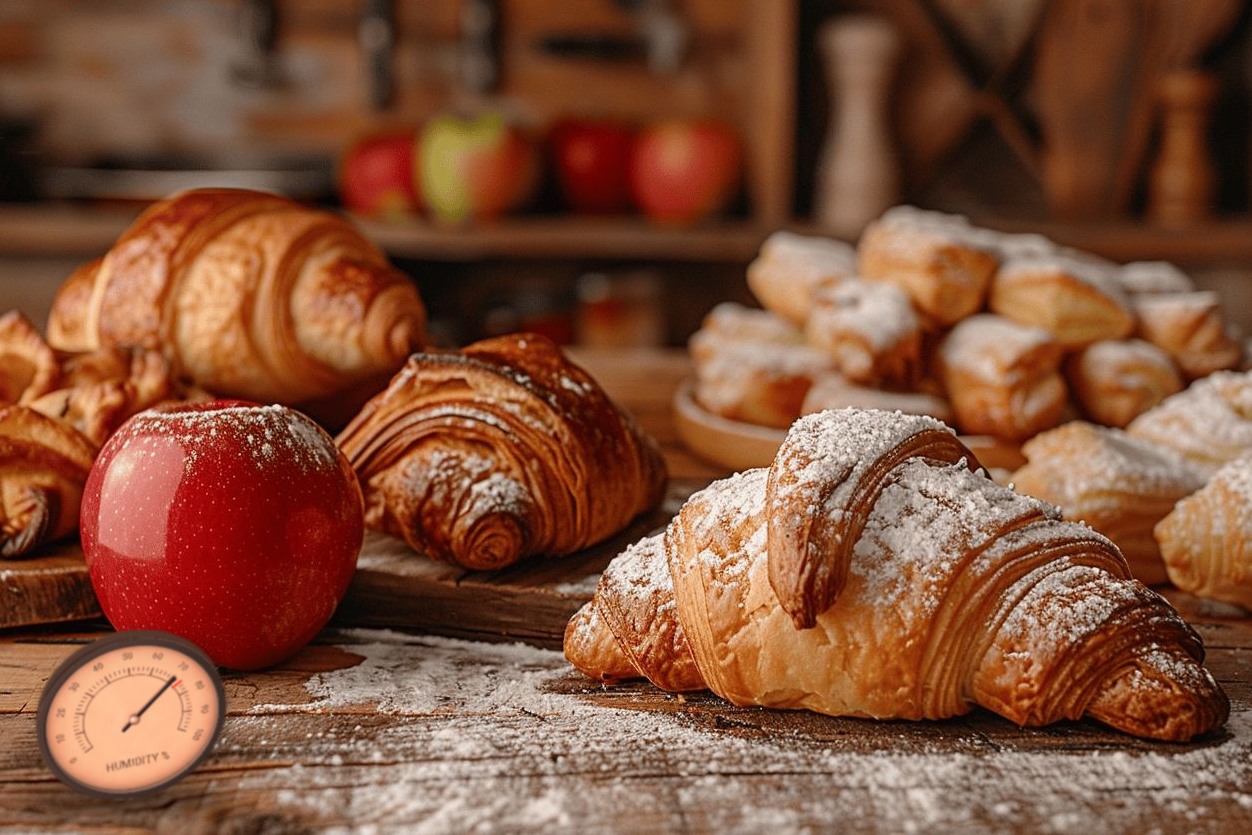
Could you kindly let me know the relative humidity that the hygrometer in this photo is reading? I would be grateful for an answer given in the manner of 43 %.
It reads 70 %
